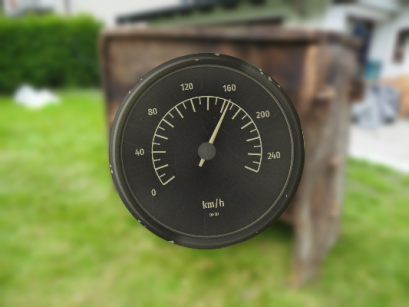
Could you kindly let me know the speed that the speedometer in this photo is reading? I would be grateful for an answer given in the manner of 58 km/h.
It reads 165 km/h
